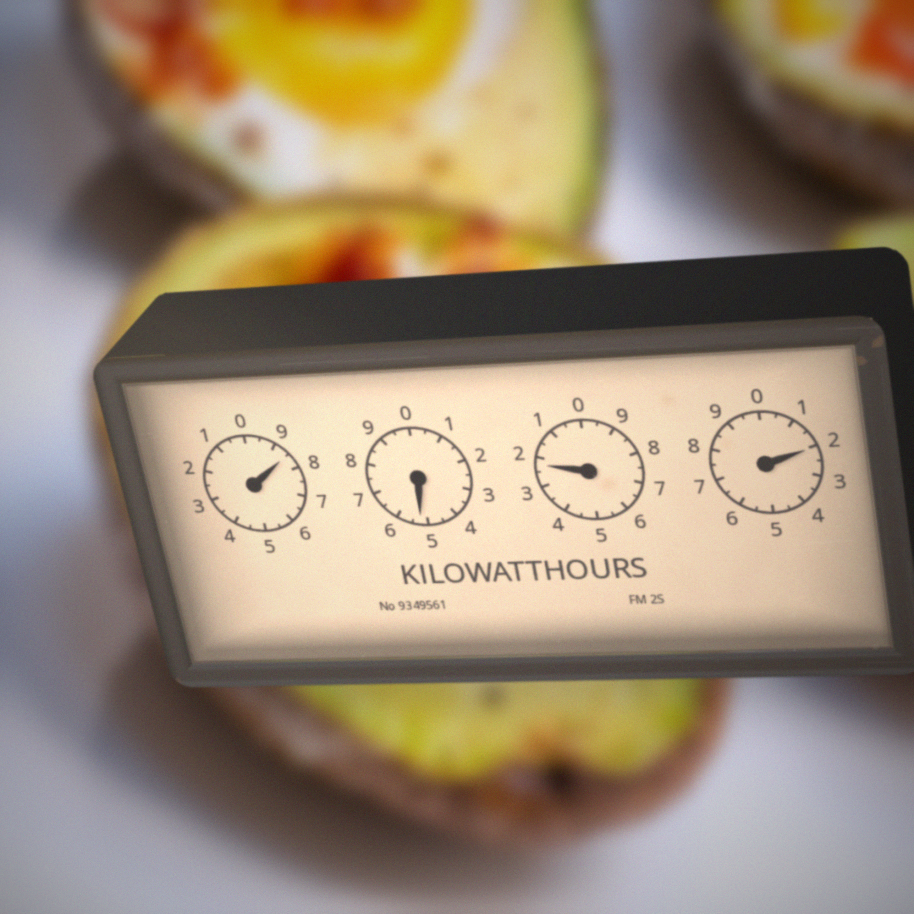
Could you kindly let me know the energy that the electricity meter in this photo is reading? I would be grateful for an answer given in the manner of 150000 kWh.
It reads 8522 kWh
